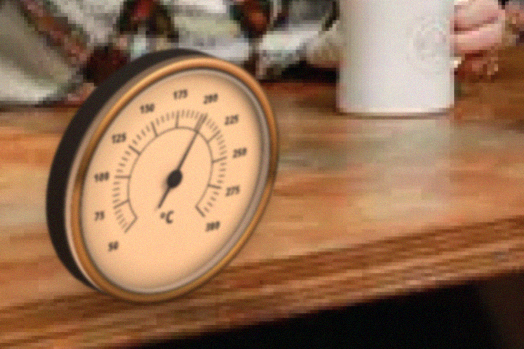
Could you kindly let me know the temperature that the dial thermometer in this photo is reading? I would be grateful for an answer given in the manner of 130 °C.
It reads 200 °C
